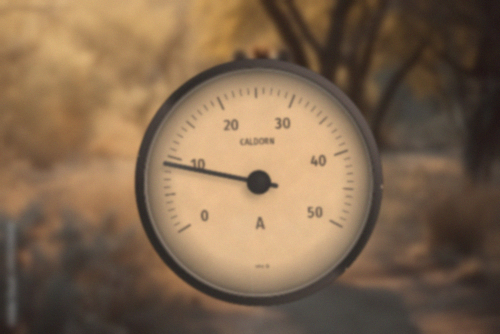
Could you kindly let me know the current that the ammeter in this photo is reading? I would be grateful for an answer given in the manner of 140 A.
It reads 9 A
